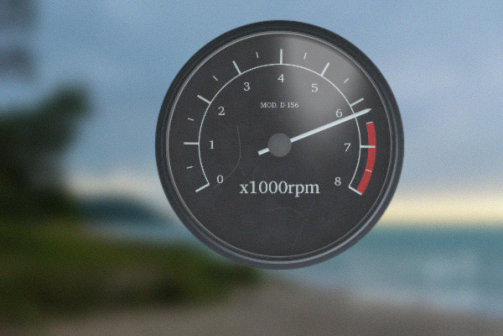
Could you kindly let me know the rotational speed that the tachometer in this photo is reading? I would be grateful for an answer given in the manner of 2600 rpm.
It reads 6250 rpm
